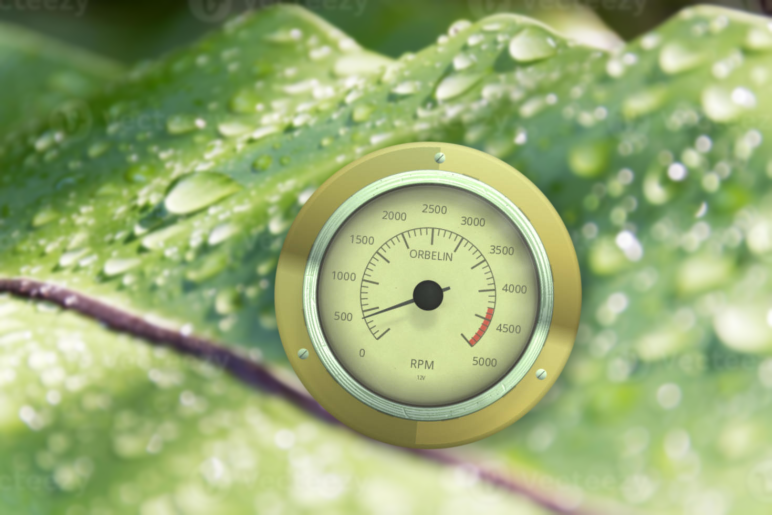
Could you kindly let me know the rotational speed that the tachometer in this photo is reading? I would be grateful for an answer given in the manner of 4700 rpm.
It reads 400 rpm
